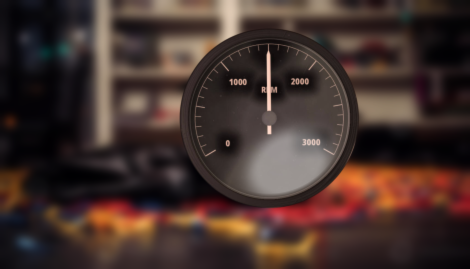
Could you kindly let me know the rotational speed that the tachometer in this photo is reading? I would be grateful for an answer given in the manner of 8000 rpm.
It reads 1500 rpm
